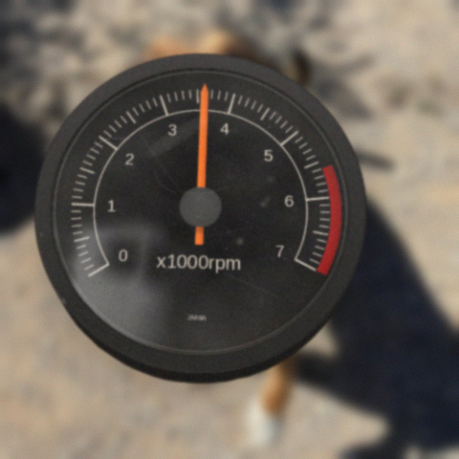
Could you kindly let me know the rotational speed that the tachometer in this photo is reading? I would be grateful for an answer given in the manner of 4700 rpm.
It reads 3600 rpm
